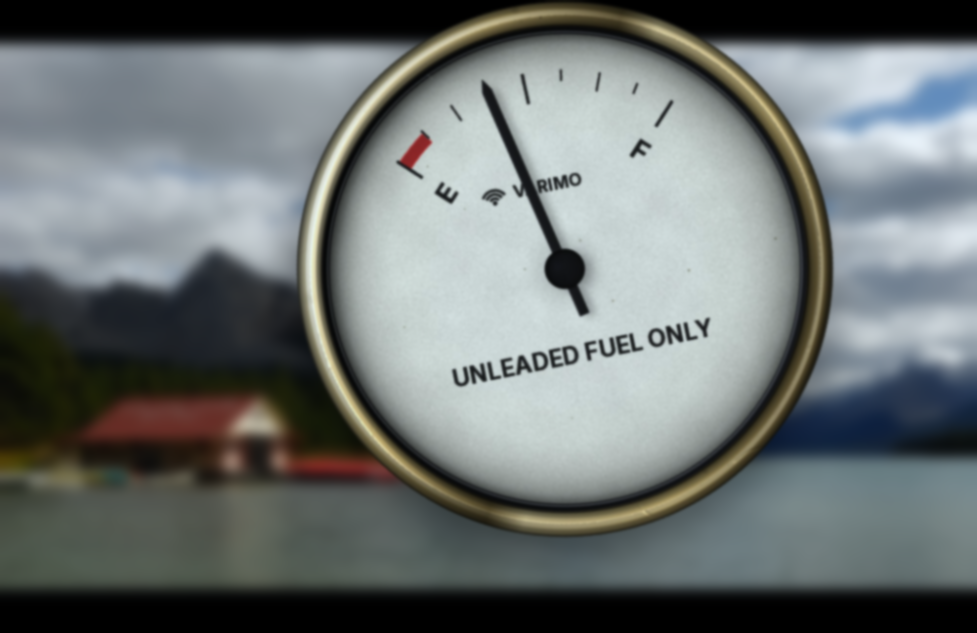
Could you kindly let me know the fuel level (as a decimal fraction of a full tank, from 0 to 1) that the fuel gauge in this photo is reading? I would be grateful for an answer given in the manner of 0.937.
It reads 0.375
